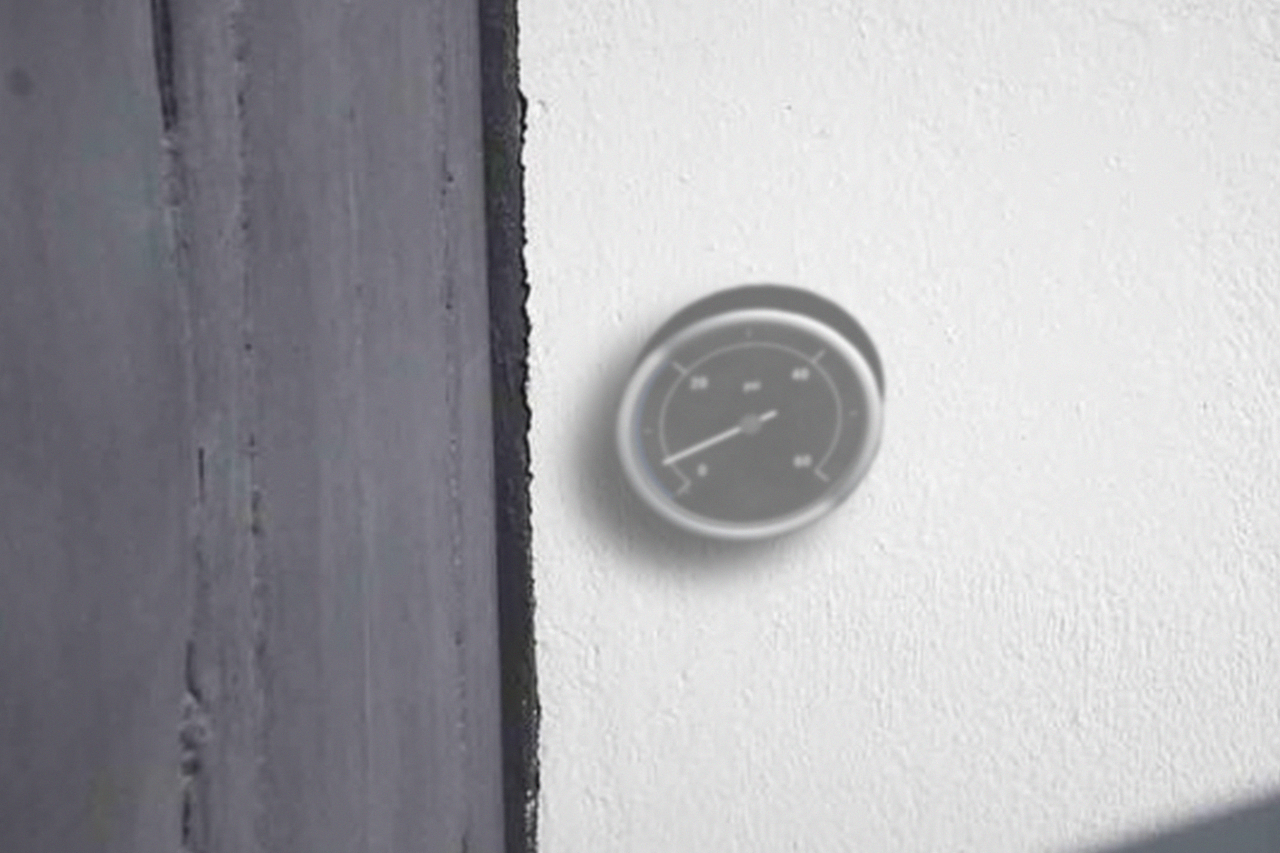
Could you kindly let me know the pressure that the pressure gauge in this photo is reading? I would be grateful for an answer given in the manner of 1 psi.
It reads 5 psi
